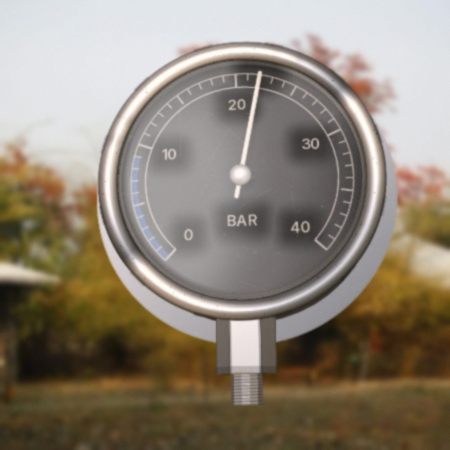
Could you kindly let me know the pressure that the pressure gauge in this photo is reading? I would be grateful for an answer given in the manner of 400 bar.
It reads 22 bar
